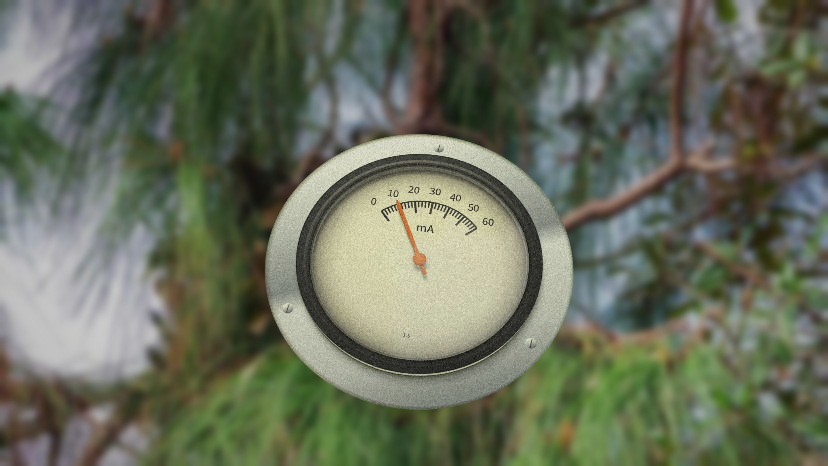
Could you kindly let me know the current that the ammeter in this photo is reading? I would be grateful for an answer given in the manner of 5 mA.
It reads 10 mA
